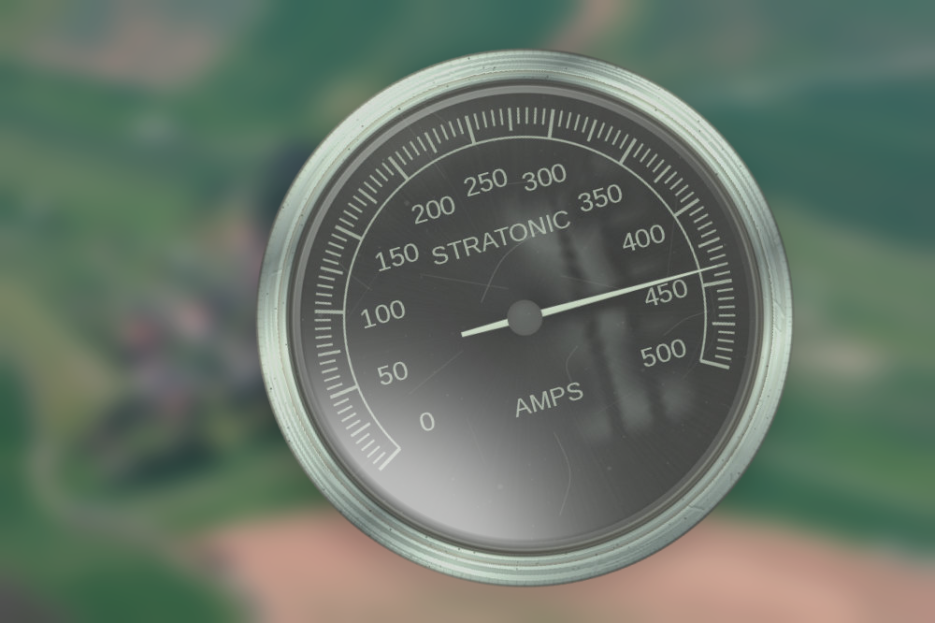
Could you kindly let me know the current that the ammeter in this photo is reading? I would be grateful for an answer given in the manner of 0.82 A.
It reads 440 A
